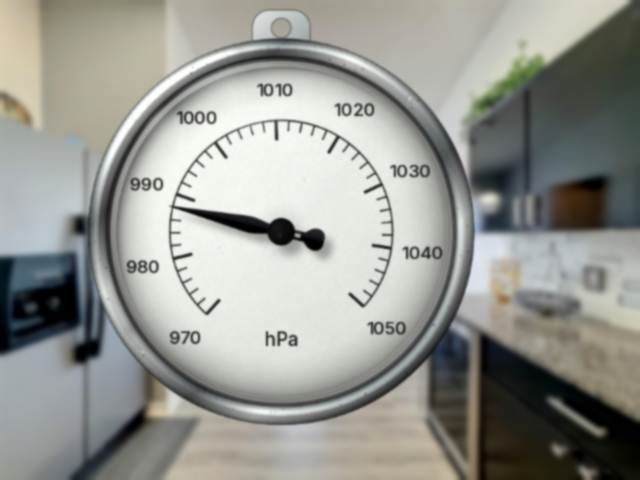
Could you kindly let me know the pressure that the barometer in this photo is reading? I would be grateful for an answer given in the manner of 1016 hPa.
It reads 988 hPa
